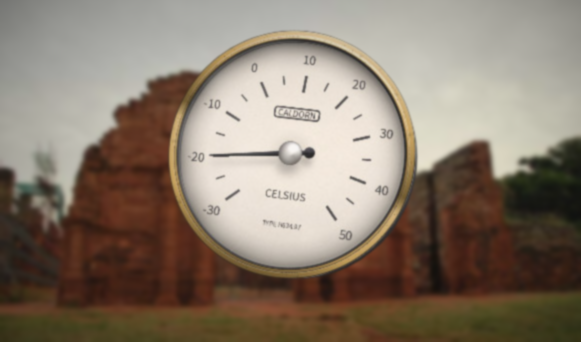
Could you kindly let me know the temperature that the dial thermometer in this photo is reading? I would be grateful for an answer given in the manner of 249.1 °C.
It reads -20 °C
